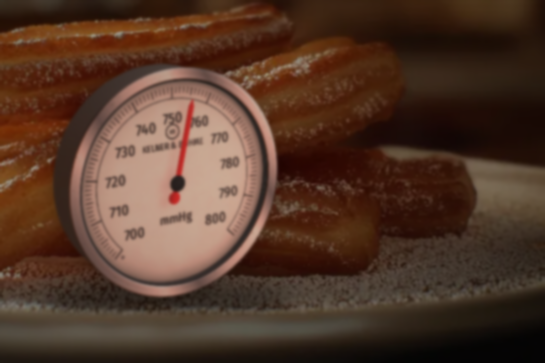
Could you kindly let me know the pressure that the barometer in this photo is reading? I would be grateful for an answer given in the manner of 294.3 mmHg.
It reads 755 mmHg
